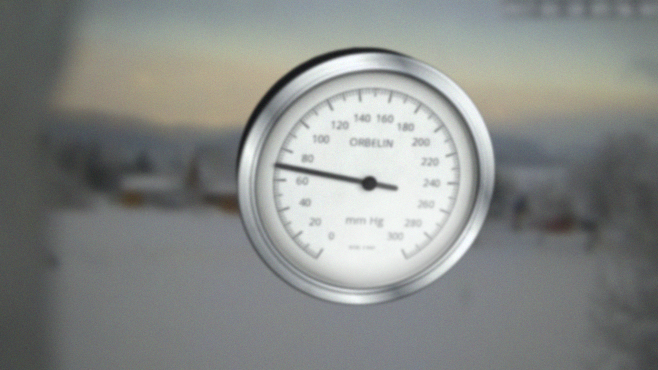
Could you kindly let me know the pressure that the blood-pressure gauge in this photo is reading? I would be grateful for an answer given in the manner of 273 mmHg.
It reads 70 mmHg
